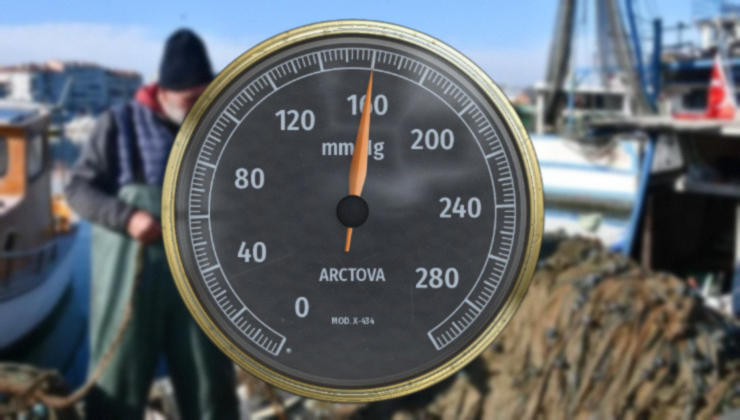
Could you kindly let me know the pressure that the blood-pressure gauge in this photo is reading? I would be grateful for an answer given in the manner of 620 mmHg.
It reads 160 mmHg
